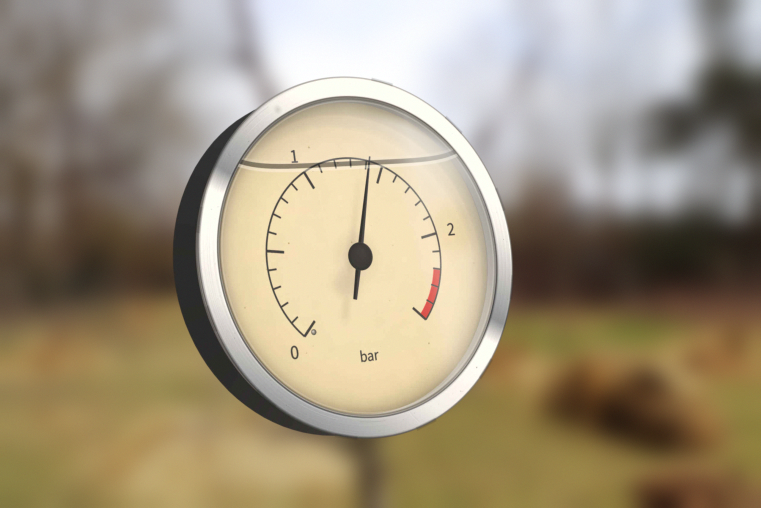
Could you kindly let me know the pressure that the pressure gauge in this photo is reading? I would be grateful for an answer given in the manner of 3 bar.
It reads 1.4 bar
